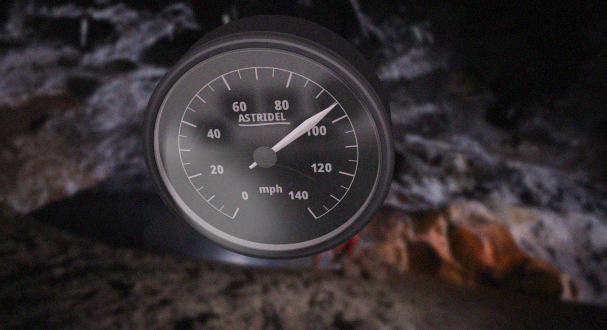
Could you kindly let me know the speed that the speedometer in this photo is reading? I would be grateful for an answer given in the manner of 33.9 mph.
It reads 95 mph
